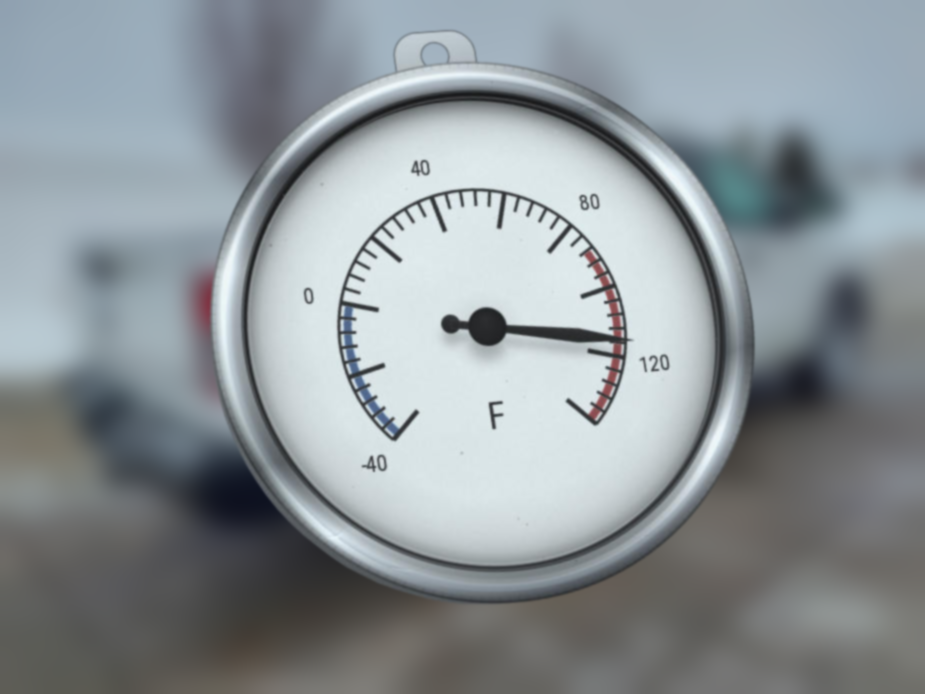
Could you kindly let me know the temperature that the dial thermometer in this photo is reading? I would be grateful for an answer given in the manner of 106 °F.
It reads 116 °F
